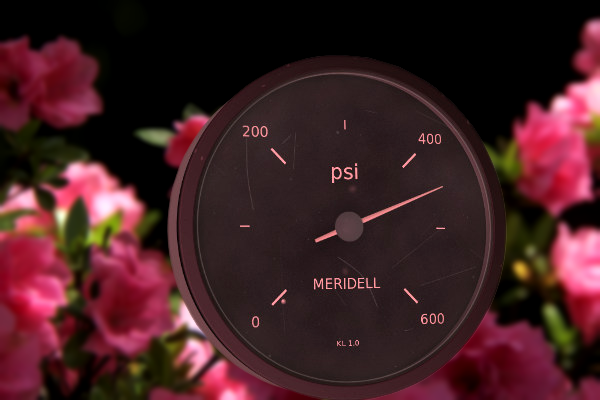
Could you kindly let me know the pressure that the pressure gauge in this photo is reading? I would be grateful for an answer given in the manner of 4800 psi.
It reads 450 psi
